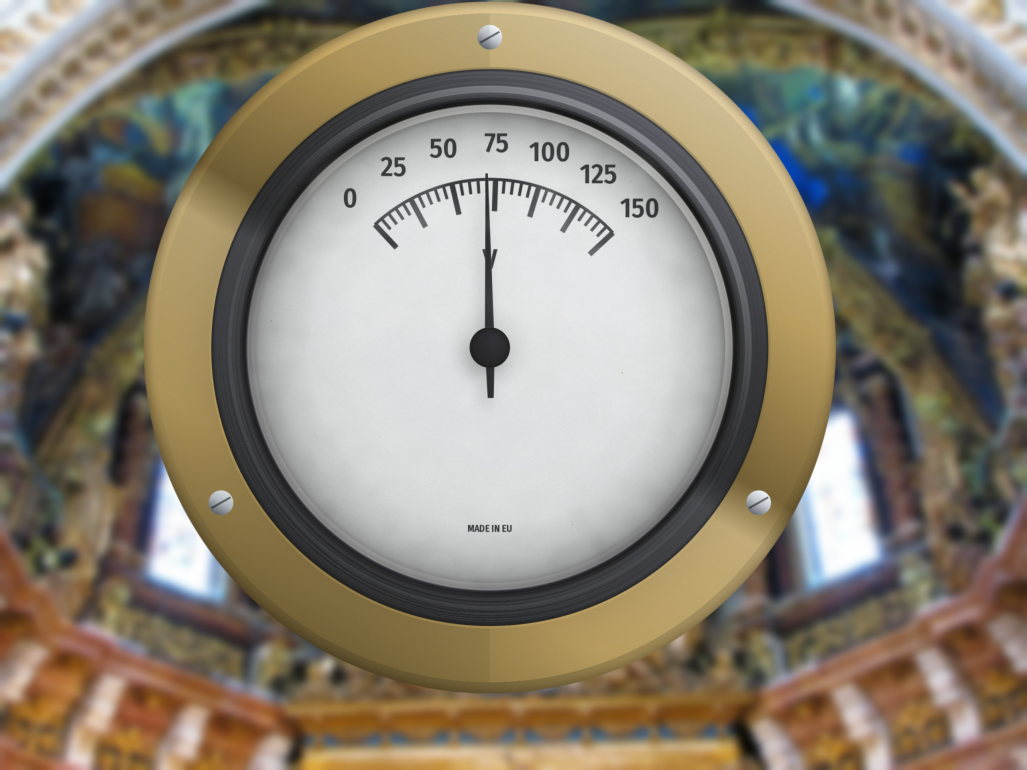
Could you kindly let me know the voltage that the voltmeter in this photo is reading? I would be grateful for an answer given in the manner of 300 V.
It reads 70 V
